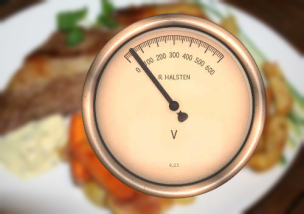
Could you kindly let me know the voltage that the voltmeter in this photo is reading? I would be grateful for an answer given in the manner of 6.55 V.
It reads 50 V
